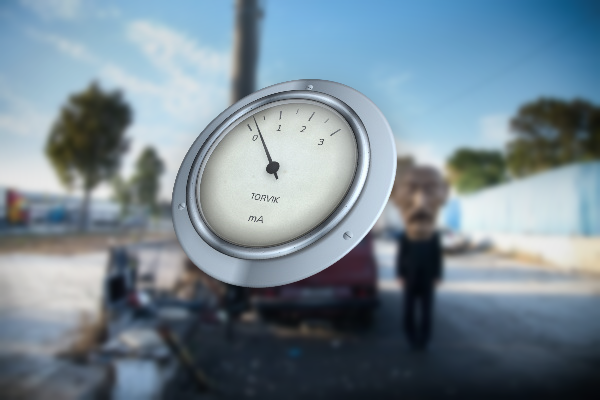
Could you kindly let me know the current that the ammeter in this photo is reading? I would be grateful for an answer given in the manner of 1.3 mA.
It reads 0.25 mA
